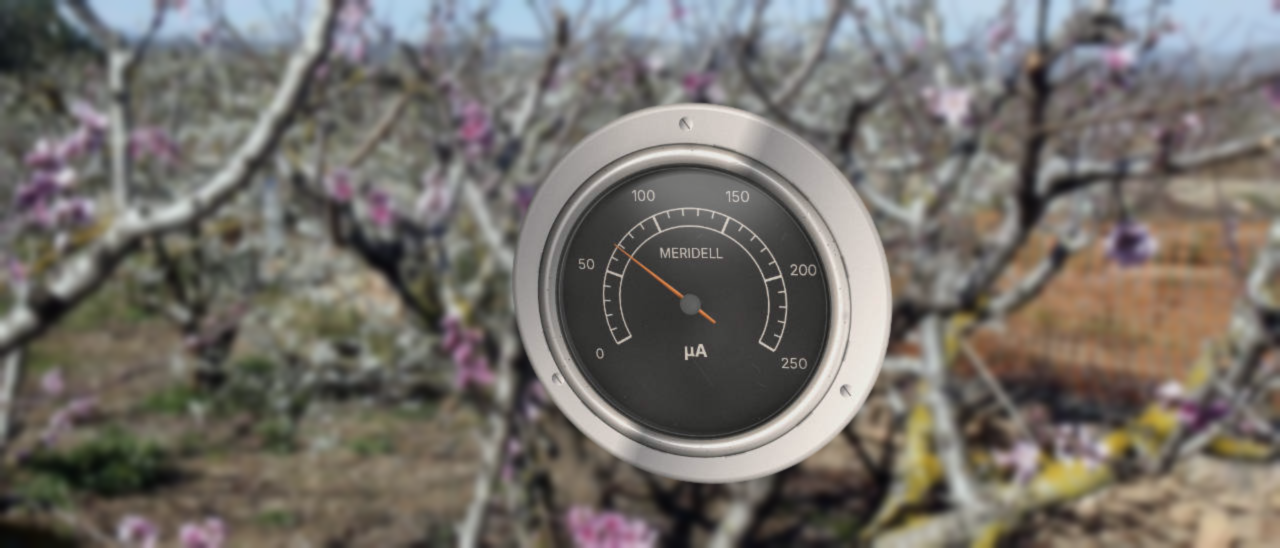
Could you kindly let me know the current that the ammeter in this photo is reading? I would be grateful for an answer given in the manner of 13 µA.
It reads 70 µA
